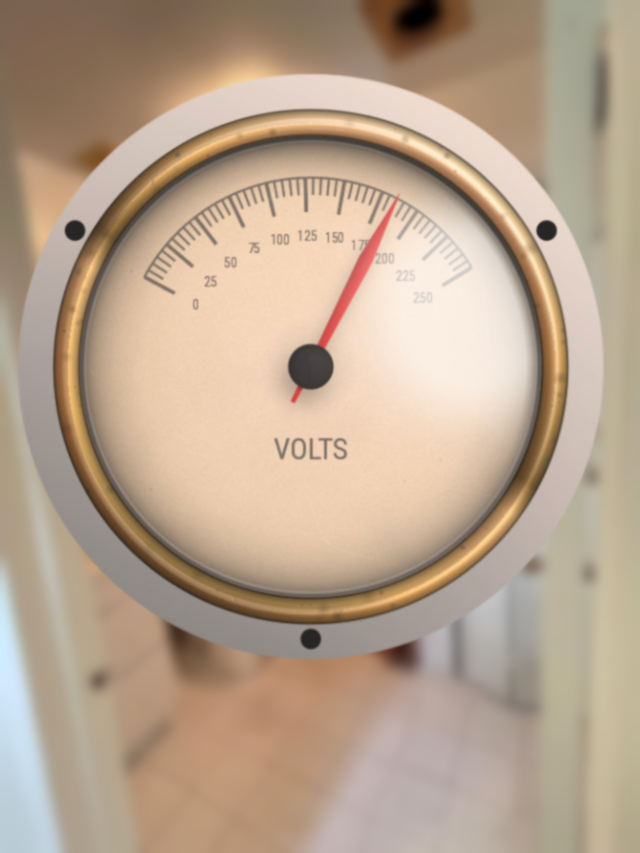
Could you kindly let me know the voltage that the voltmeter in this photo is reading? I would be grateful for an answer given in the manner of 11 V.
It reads 185 V
